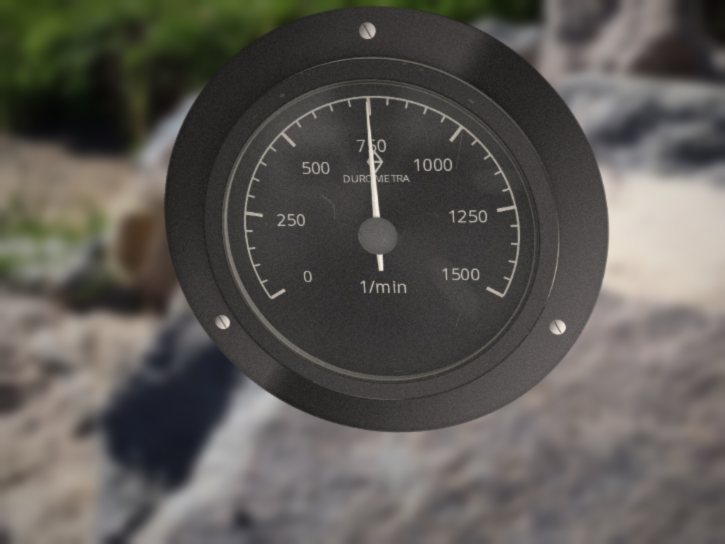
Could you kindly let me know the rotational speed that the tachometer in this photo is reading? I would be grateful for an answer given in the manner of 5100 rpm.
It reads 750 rpm
